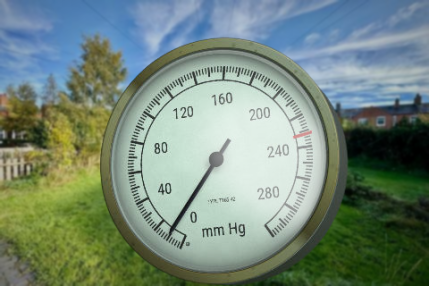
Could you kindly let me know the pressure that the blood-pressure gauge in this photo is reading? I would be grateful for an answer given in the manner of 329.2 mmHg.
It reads 10 mmHg
